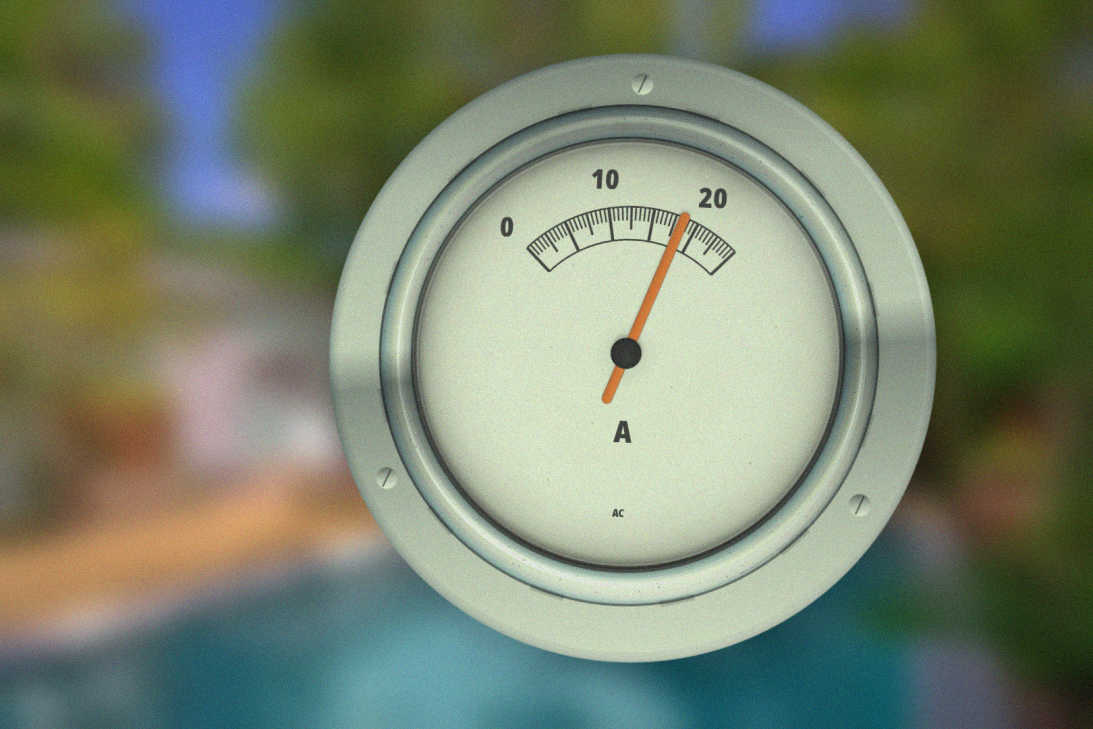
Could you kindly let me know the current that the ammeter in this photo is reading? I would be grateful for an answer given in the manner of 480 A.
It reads 18.5 A
